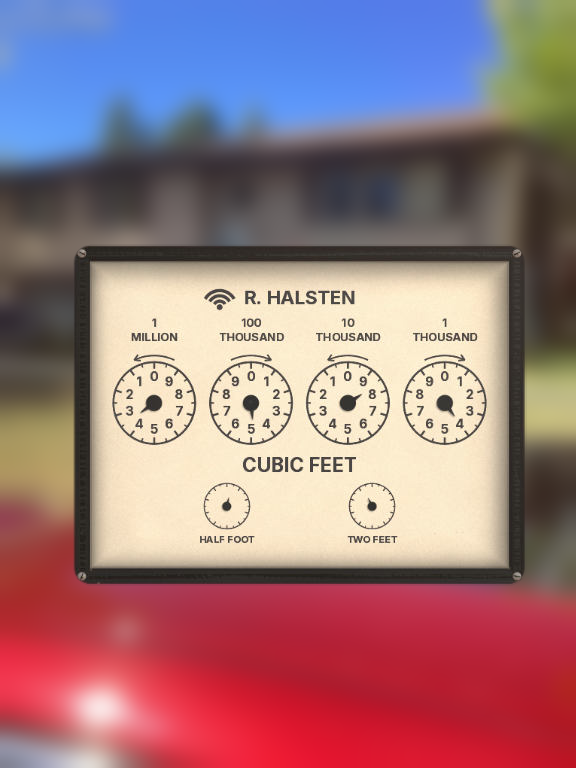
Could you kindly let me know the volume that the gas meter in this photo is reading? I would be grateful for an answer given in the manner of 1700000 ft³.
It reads 348400 ft³
